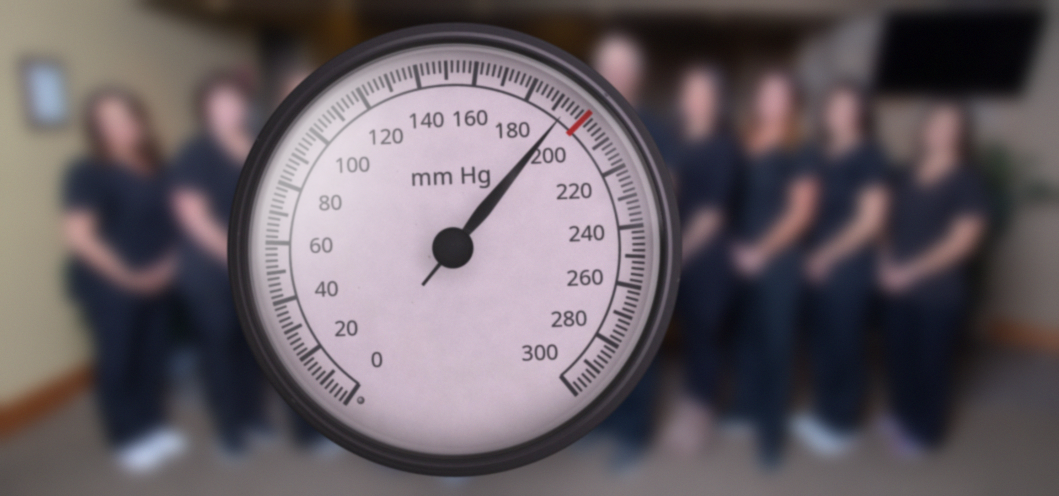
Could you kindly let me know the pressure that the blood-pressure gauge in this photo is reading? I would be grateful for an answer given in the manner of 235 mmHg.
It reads 194 mmHg
